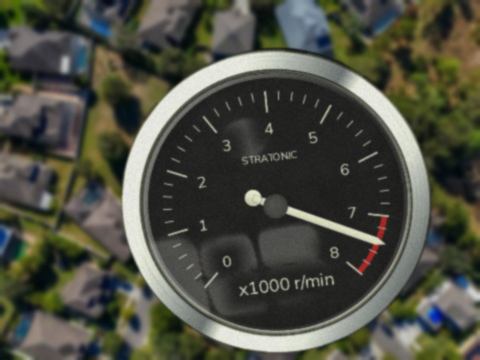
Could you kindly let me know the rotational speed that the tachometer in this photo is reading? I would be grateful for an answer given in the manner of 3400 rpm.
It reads 7400 rpm
